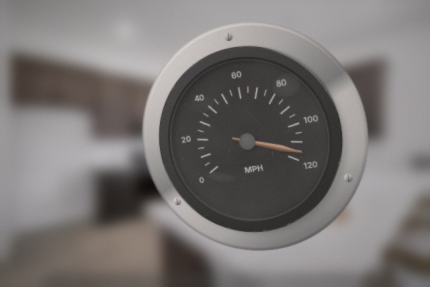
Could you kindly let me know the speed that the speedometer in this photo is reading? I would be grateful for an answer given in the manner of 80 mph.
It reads 115 mph
